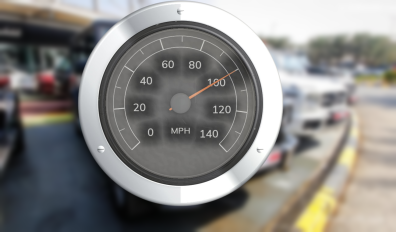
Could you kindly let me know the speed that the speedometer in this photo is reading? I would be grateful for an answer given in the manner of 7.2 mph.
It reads 100 mph
